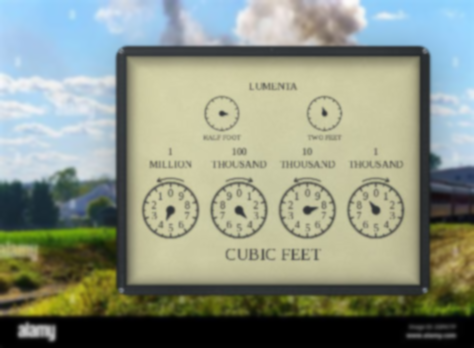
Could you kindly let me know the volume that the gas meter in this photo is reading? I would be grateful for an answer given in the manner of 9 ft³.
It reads 437900 ft³
